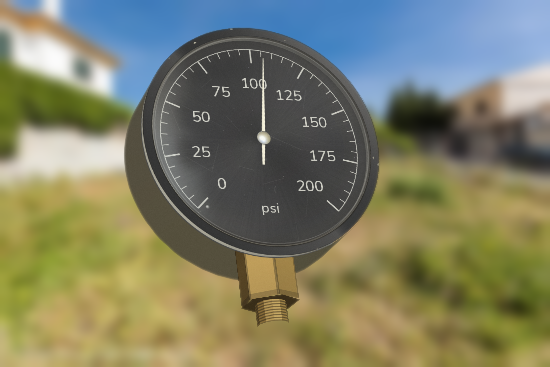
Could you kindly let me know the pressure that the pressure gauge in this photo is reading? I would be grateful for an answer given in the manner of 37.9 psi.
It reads 105 psi
